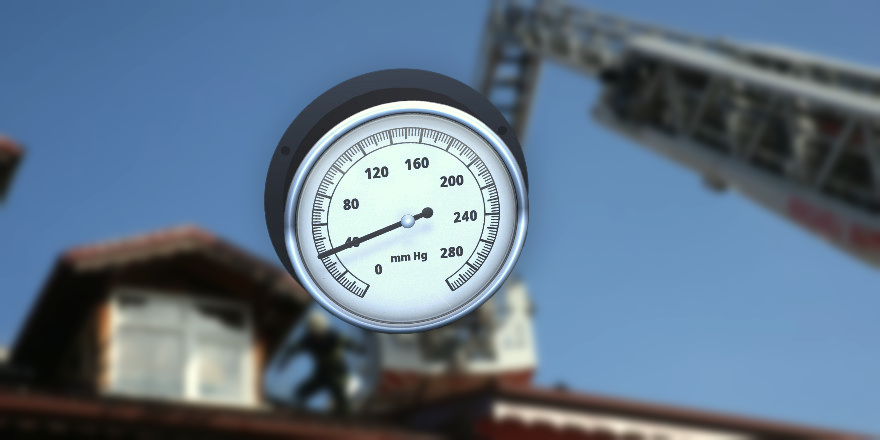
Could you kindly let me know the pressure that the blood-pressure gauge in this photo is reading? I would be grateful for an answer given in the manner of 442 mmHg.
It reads 40 mmHg
